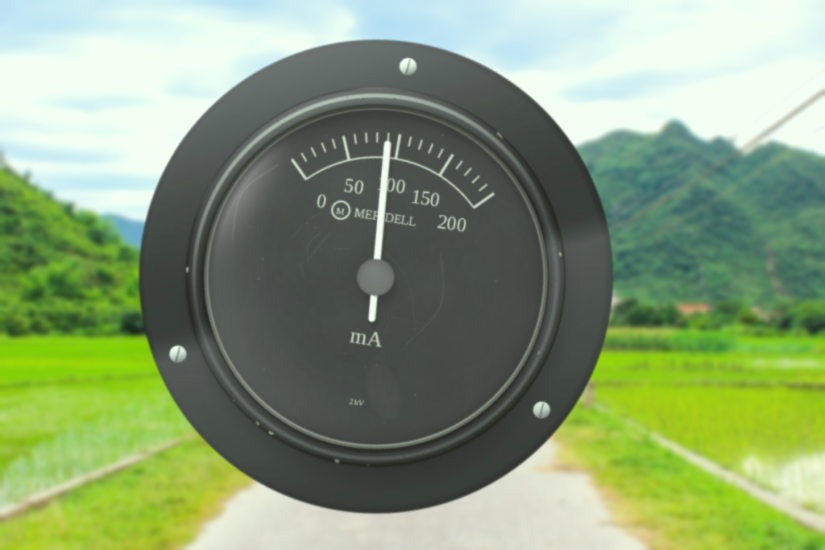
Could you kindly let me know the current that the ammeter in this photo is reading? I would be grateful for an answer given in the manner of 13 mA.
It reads 90 mA
